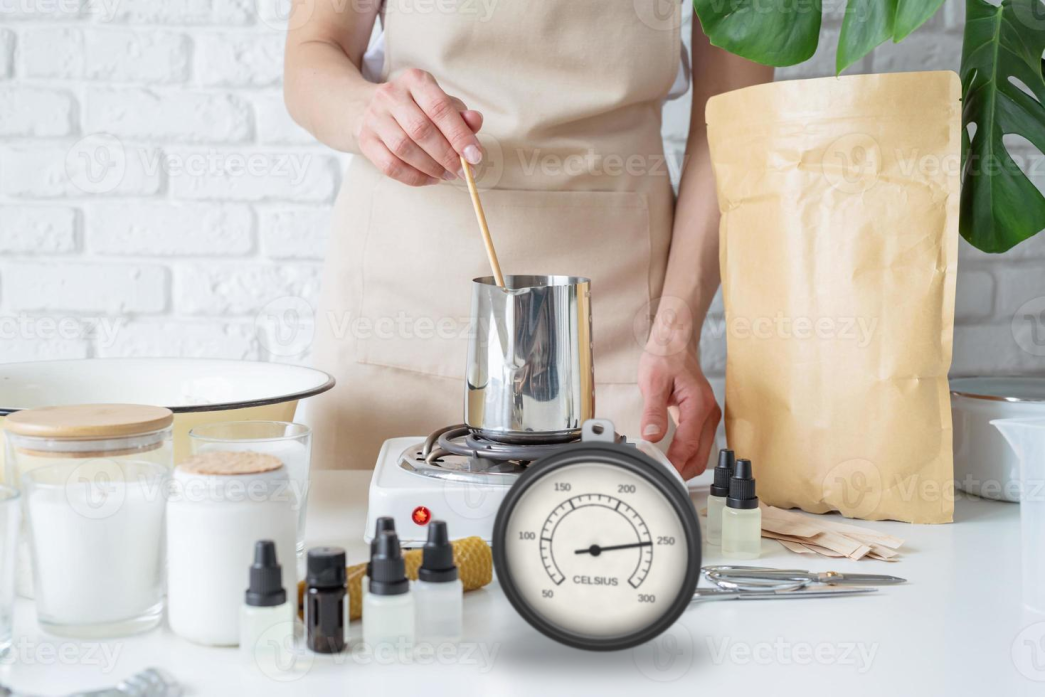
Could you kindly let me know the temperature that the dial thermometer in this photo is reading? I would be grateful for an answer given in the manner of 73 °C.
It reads 250 °C
